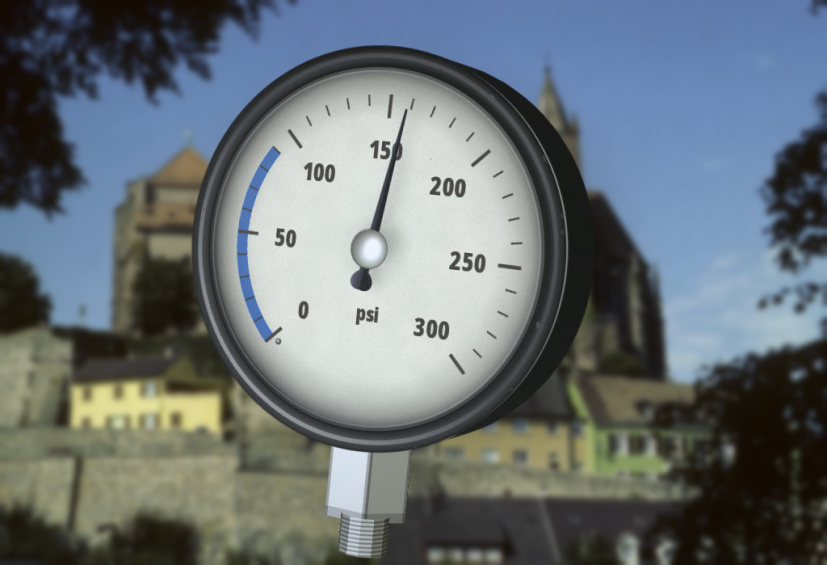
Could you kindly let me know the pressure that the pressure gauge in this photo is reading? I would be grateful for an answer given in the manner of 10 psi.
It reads 160 psi
